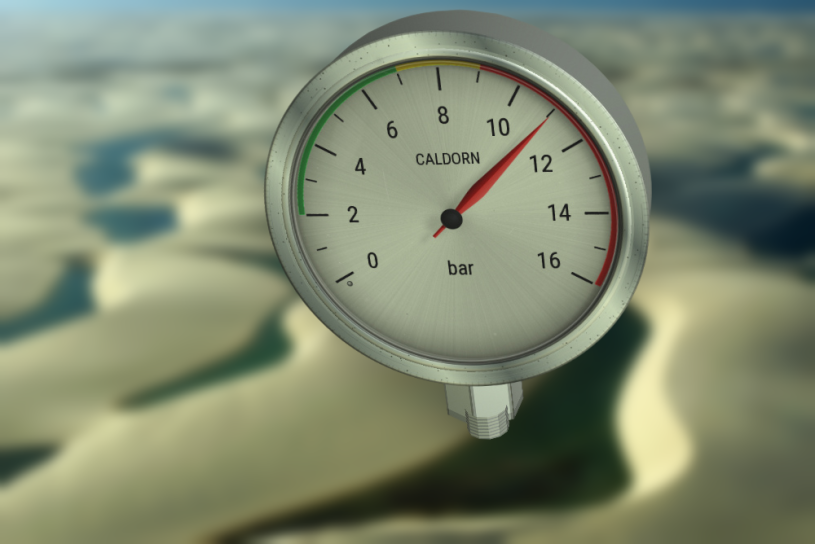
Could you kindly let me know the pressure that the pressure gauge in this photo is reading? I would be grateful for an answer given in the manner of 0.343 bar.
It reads 11 bar
